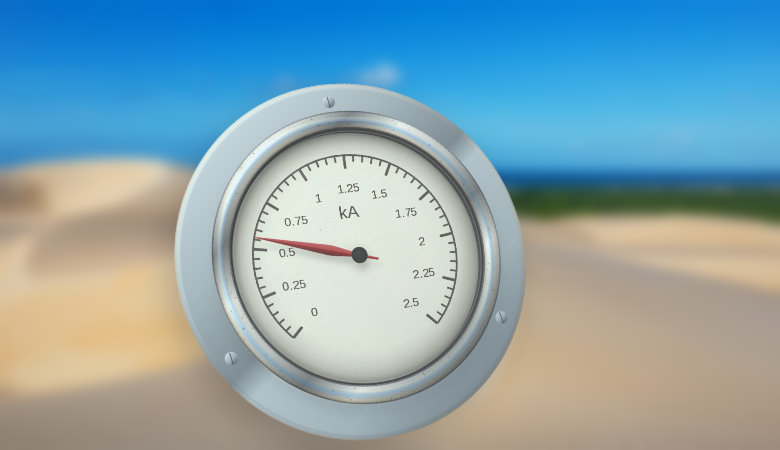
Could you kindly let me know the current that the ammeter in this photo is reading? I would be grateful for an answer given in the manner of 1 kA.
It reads 0.55 kA
